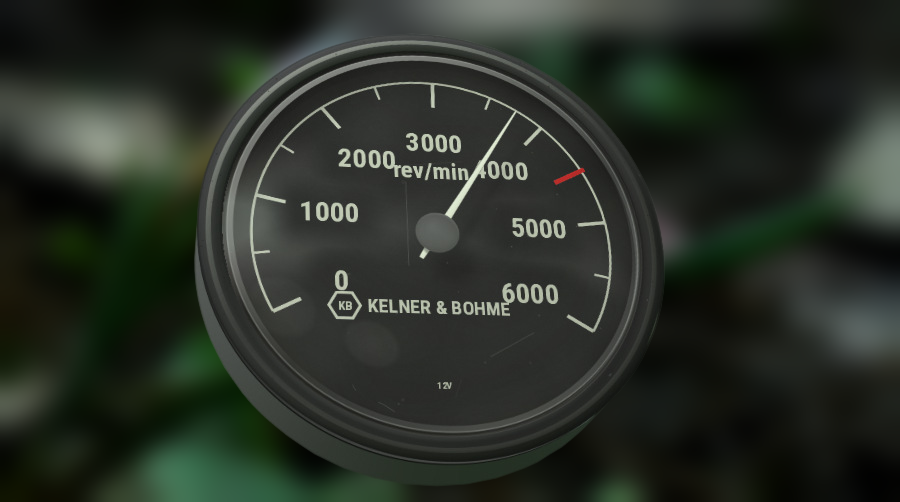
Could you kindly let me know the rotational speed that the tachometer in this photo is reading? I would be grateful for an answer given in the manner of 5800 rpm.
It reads 3750 rpm
